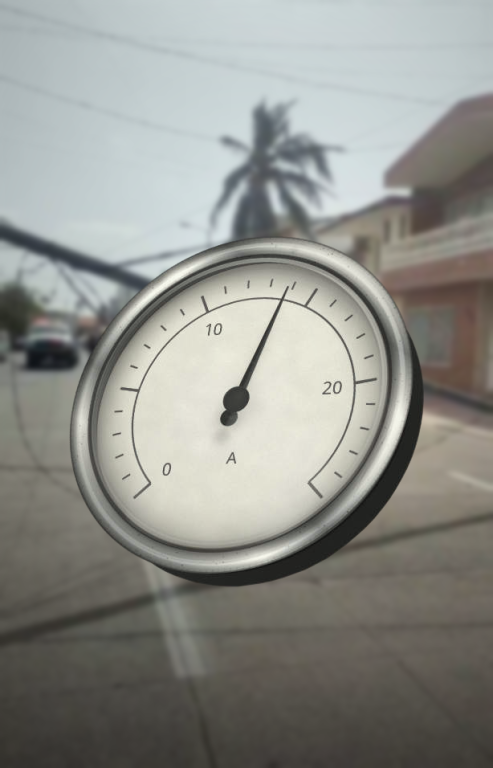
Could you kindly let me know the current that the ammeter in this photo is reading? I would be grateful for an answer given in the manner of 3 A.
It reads 14 A
